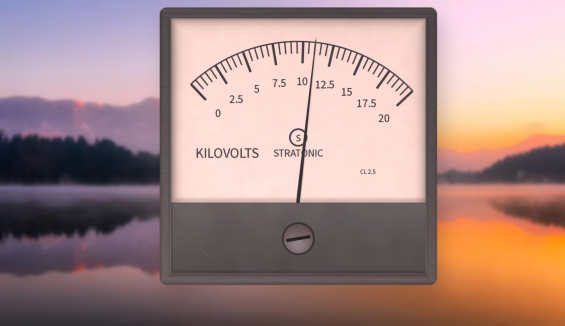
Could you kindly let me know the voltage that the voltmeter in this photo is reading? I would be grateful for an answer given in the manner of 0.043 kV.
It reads 11 kV
